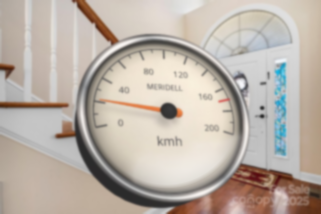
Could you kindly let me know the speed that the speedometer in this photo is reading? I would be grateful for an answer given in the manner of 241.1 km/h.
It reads 20 km/h
